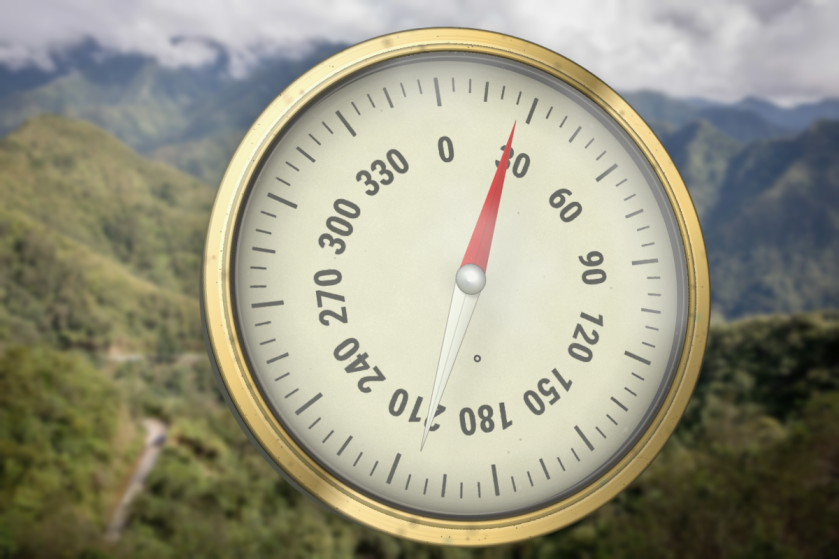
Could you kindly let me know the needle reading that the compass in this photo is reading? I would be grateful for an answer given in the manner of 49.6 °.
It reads 25 °
